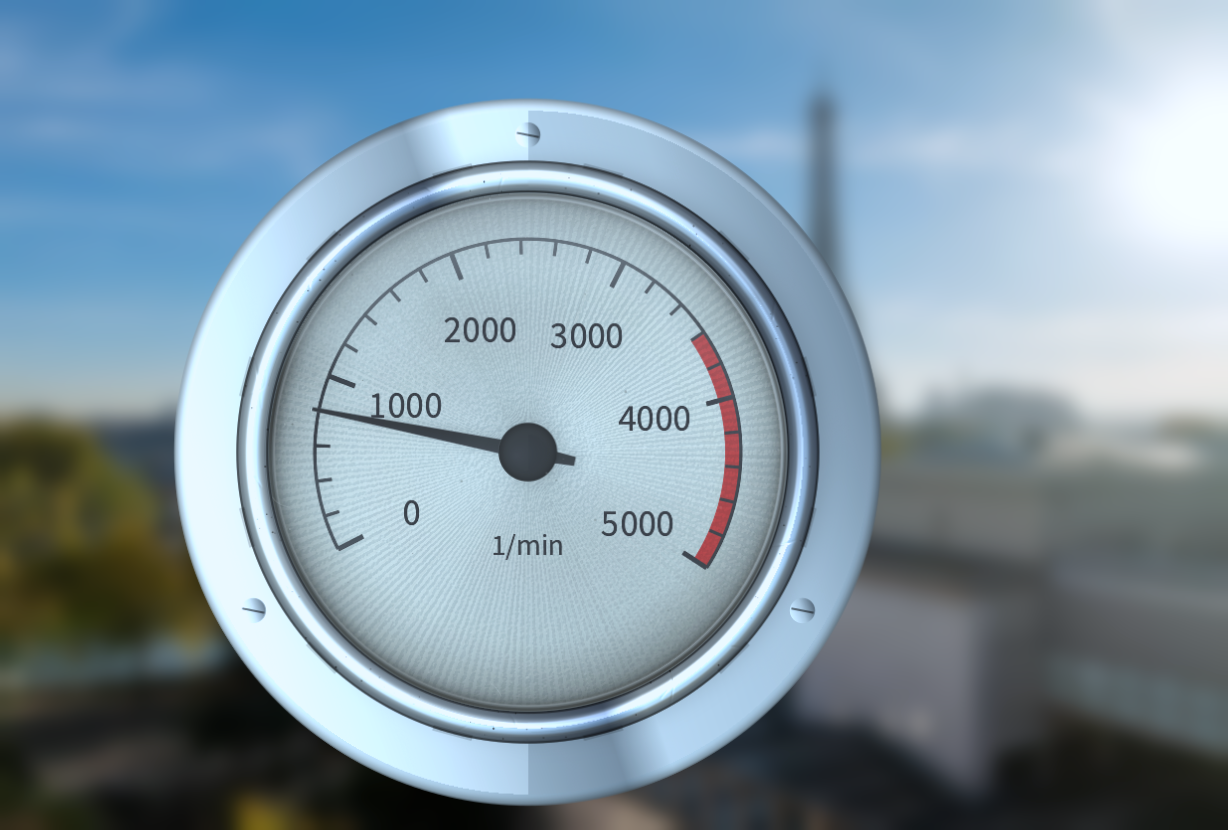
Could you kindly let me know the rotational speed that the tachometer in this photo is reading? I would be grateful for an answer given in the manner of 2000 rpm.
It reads 800 rpm
